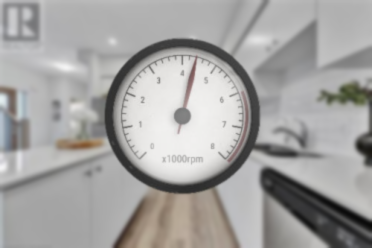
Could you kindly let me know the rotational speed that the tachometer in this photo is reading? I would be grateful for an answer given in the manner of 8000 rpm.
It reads 4400 rpm
